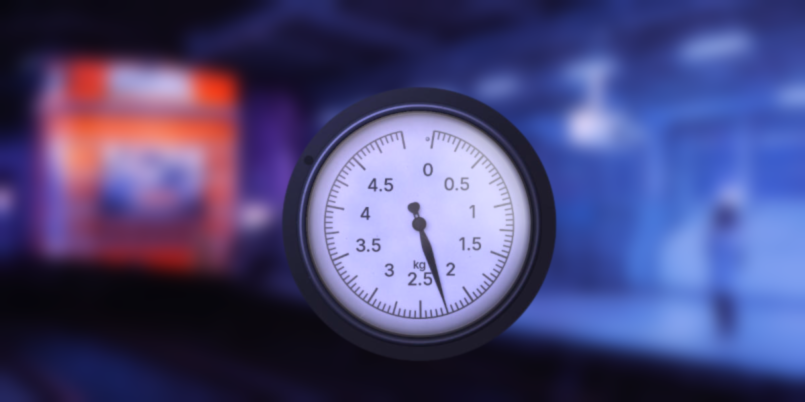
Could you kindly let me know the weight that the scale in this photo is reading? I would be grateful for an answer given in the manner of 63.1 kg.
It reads 2.25 kg
